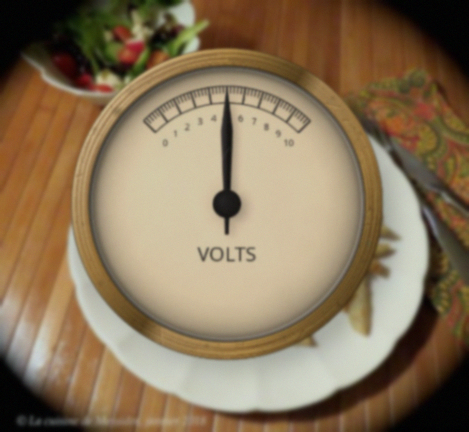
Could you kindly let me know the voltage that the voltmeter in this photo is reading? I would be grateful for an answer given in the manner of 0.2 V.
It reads 5 V
